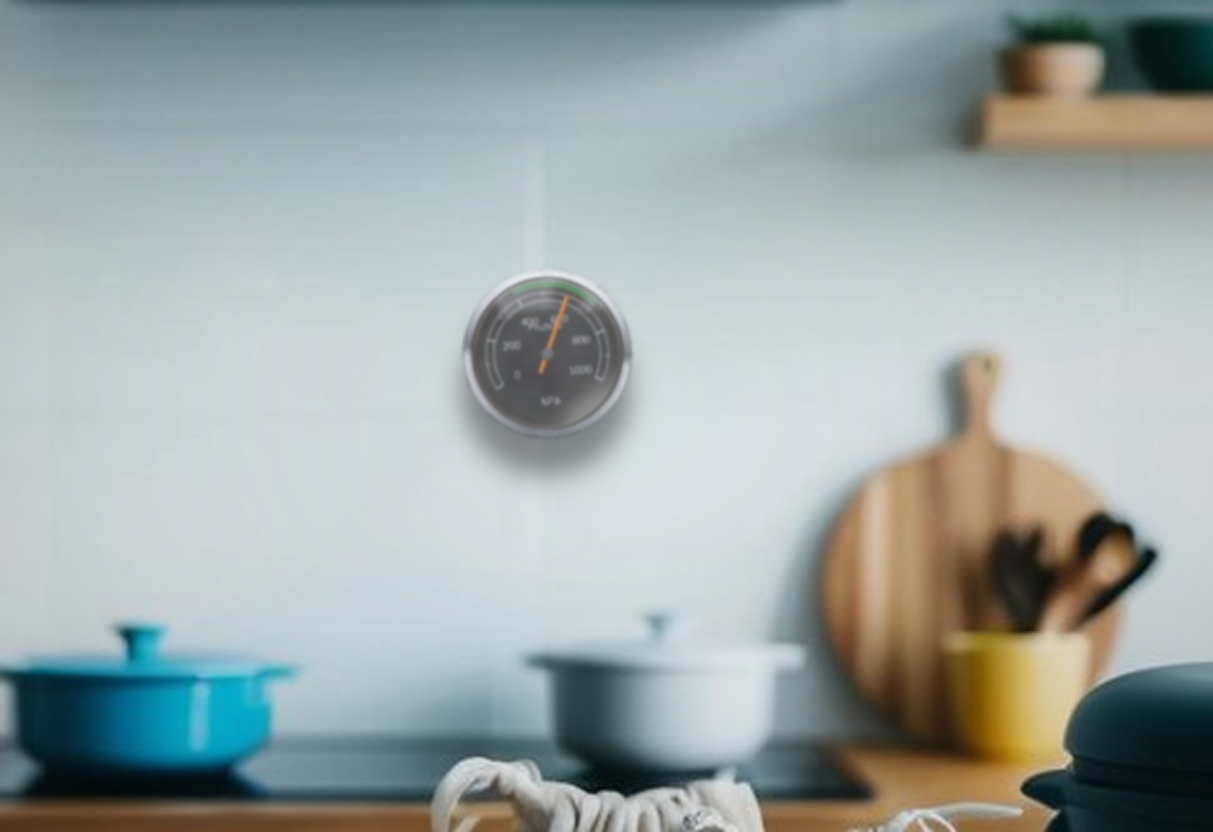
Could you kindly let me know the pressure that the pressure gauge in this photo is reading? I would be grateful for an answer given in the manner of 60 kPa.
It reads 600 kPa
